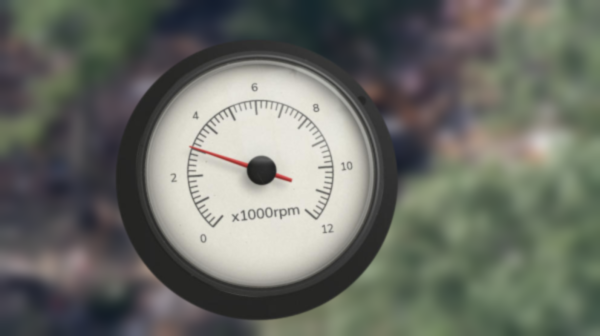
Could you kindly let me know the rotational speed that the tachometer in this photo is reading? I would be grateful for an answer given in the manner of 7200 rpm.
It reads 3000 rpm
